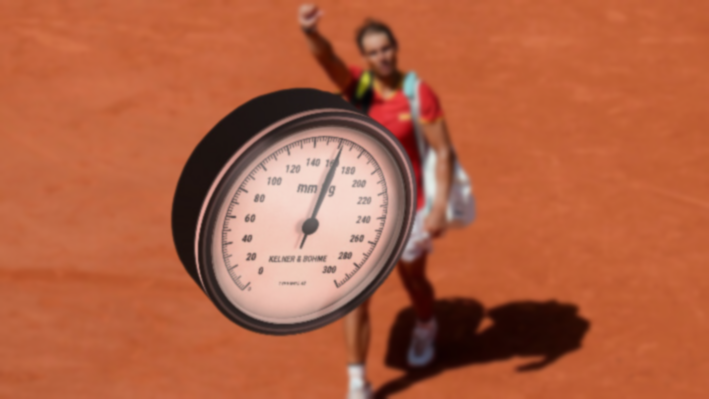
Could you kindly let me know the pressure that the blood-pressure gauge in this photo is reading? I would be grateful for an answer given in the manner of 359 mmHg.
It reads 160 mmHg
